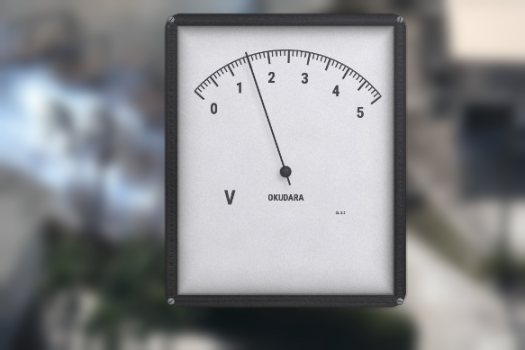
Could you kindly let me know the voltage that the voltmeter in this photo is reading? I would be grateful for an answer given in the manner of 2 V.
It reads 1.5 V
